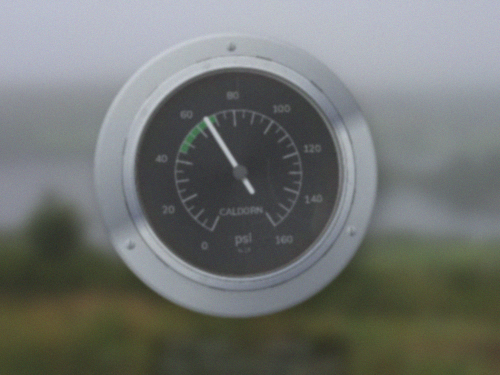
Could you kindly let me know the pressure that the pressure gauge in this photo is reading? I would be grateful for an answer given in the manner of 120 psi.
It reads 65 psi
